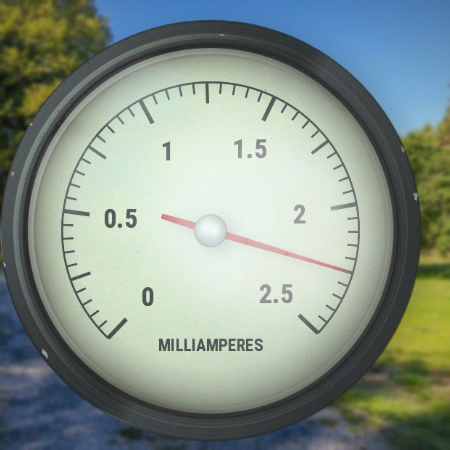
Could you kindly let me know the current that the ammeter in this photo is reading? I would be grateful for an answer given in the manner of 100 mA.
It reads 2.25 mA
